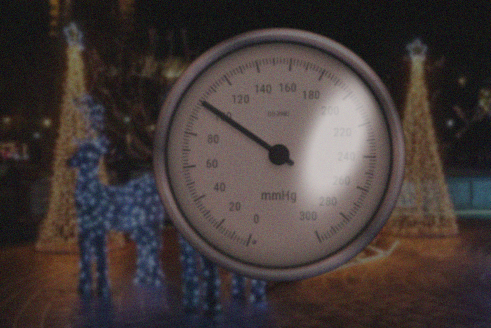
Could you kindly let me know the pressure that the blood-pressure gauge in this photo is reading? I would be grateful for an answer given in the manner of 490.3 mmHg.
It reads 100 mmHg
